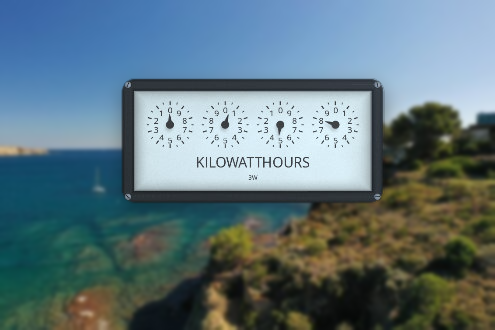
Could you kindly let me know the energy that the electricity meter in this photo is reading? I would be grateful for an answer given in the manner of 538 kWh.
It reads 48 kWh
